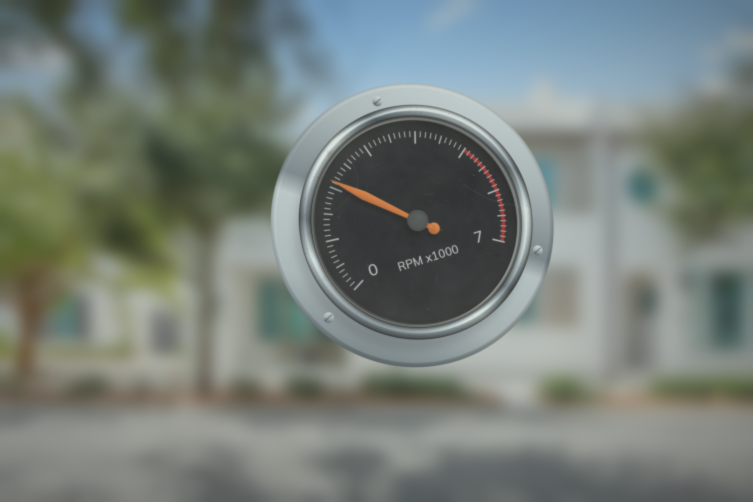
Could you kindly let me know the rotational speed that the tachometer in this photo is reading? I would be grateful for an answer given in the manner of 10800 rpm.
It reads 2100 rpm
